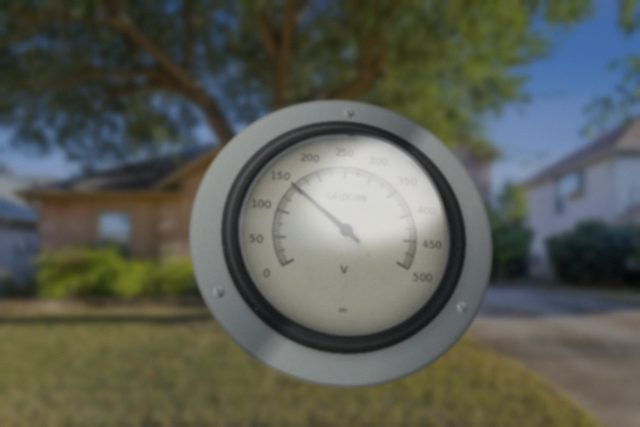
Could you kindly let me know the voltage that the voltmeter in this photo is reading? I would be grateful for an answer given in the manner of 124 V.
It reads 150 V
